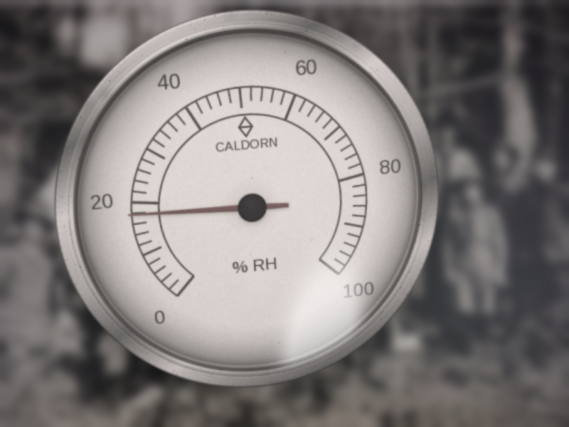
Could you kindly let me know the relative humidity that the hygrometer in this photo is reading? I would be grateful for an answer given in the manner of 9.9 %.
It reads 18 %
